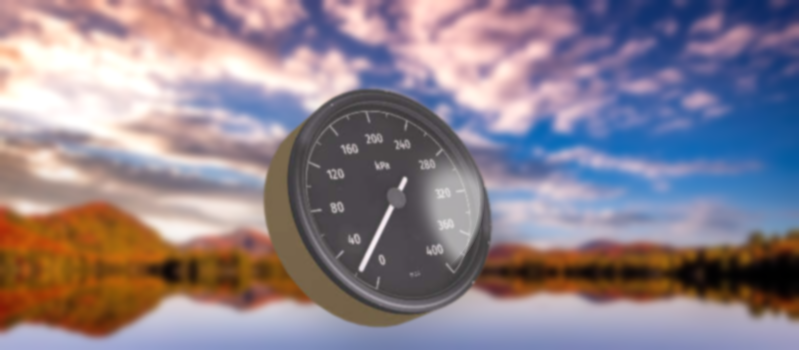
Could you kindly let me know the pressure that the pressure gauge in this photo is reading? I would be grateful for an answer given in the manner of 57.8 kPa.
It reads 20 kPa
